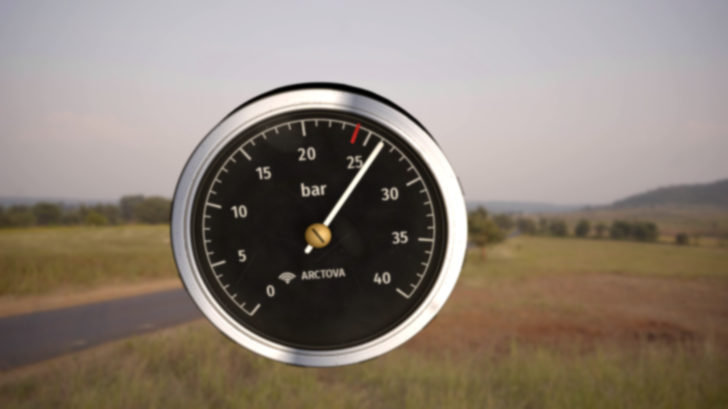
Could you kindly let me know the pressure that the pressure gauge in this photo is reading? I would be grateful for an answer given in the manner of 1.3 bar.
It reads 26 bar
